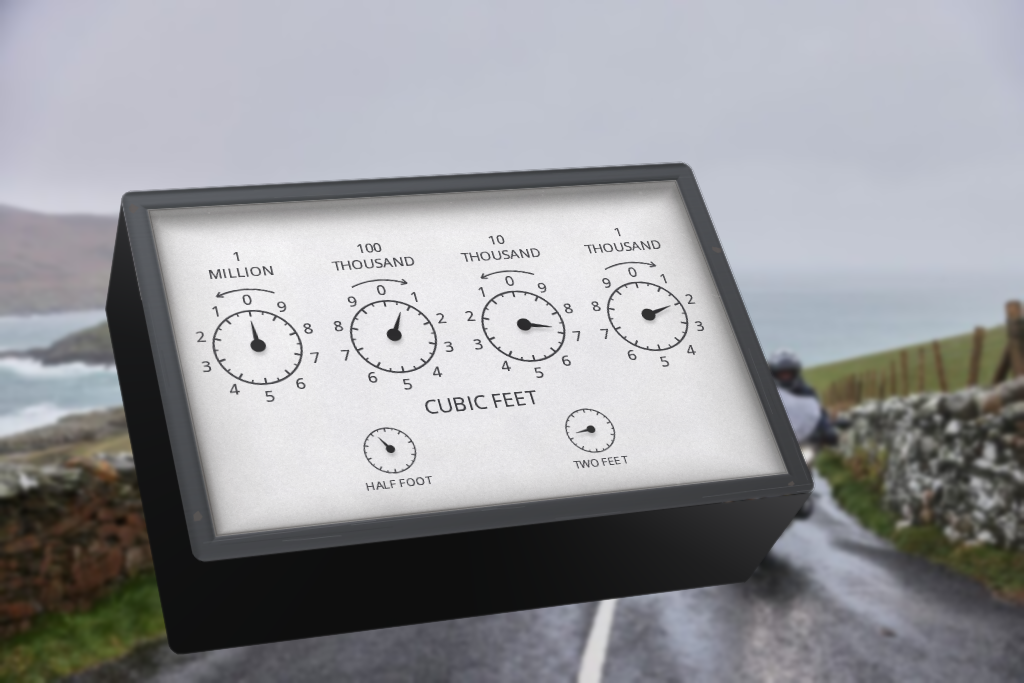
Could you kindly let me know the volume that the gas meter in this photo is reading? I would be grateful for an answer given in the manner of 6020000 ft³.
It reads 7200 ft³
